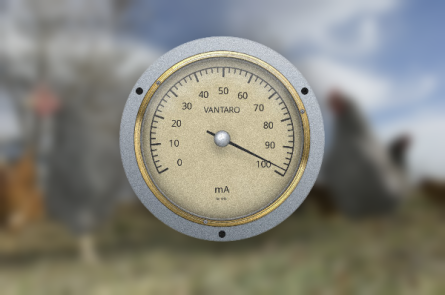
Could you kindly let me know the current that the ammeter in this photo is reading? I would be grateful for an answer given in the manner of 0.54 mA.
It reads 98 mA
